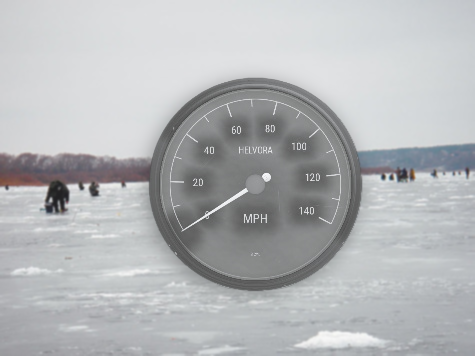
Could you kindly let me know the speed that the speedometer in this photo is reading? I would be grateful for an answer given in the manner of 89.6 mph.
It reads 0 mph
